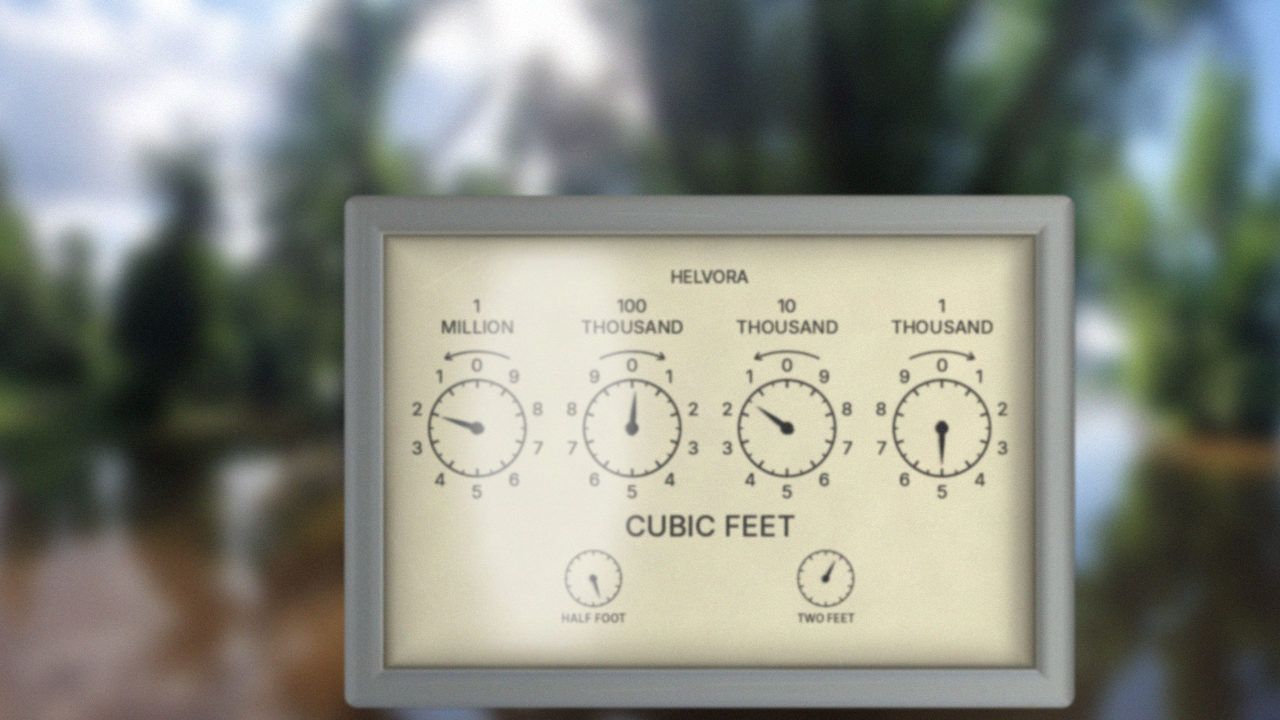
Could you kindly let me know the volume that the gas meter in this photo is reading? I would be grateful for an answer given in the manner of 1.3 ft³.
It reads 201500 ft³
